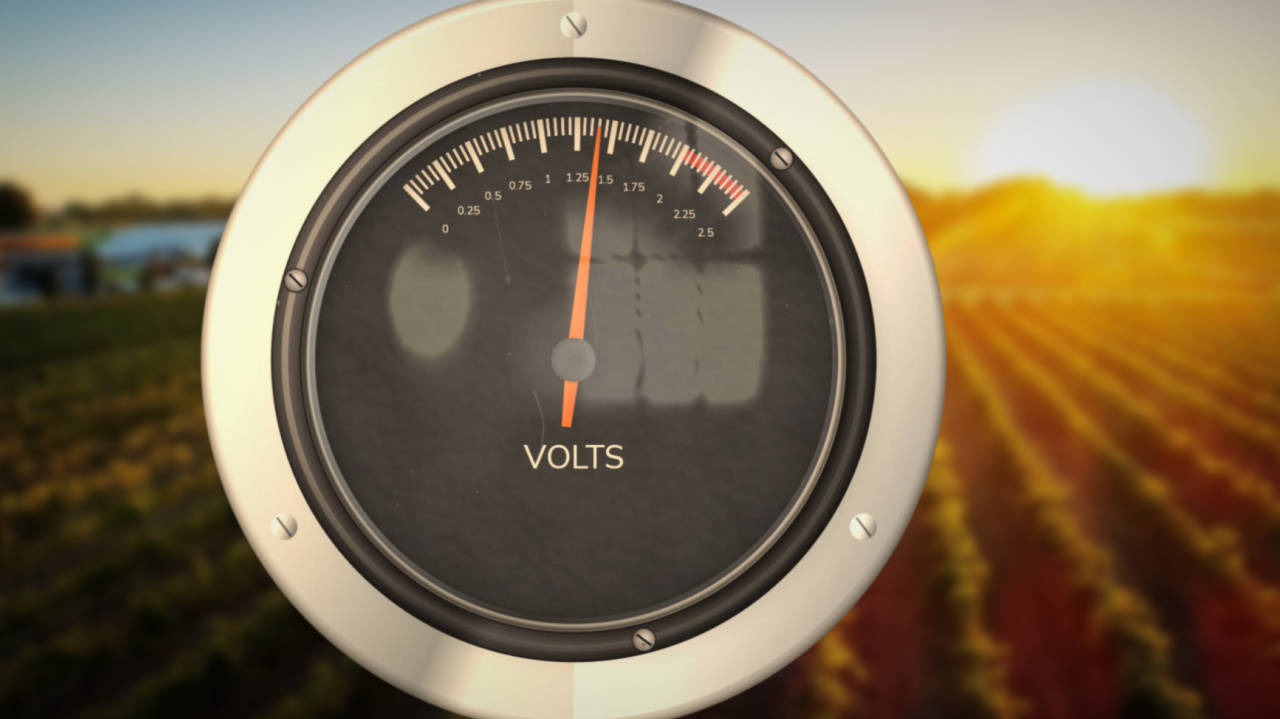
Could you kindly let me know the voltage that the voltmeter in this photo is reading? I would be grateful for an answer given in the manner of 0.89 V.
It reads 1.4 V
